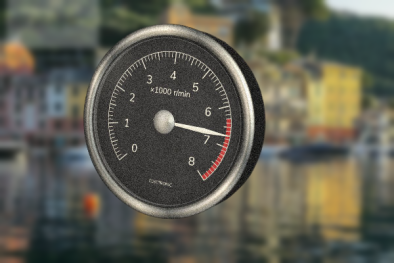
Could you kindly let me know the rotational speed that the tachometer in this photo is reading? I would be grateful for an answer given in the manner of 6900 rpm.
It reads 6700 rpm
